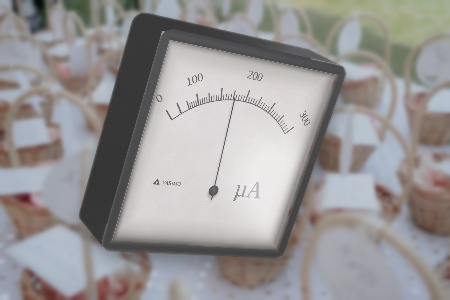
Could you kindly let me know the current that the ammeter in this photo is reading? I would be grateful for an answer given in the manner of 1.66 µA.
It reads 175 µA
